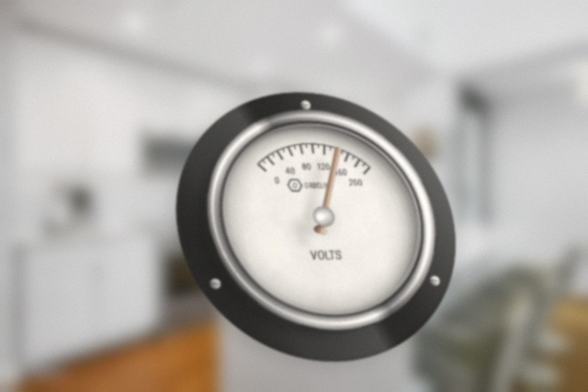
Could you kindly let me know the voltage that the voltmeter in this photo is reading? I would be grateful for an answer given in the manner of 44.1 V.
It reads 140 V
